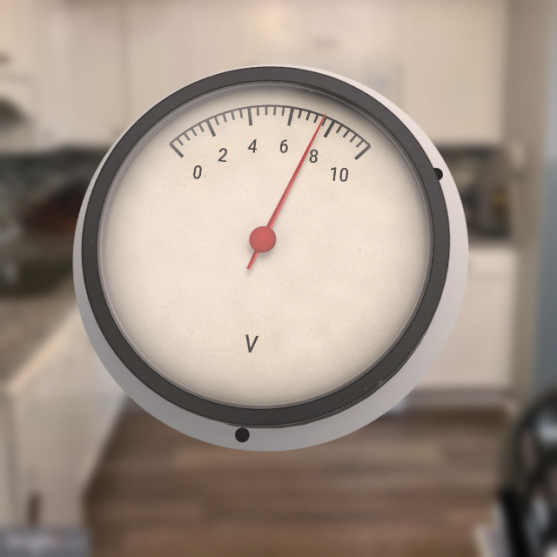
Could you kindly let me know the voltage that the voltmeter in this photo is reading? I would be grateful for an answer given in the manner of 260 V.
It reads 7.6 V
